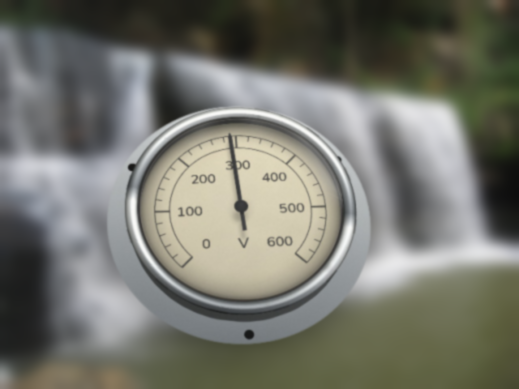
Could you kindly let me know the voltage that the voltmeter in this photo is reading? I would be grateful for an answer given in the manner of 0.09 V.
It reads 290 V
